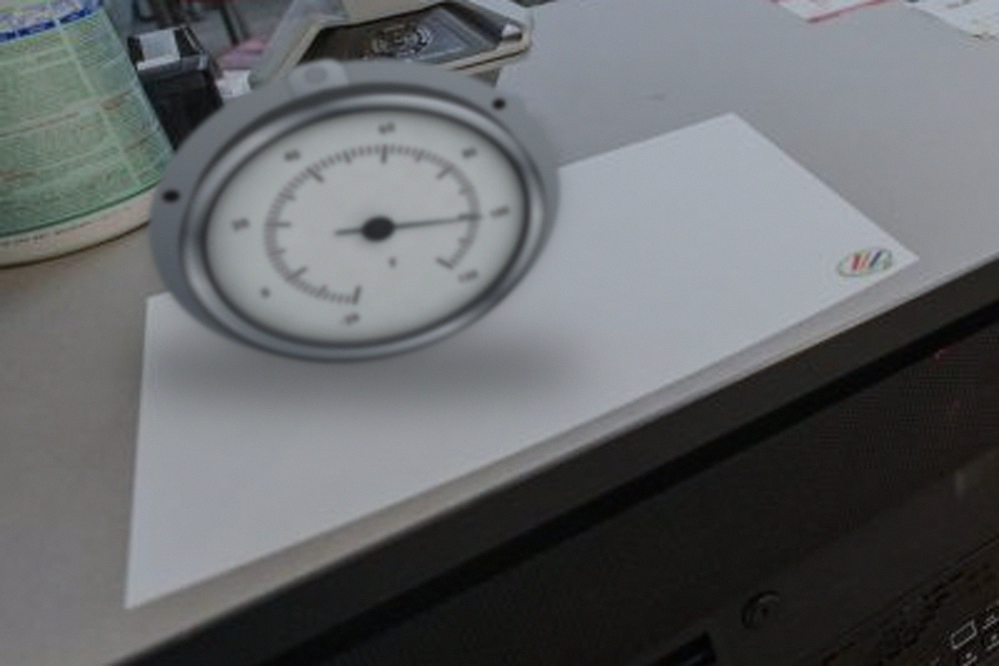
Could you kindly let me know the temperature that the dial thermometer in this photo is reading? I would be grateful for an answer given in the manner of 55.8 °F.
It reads 100 °F
